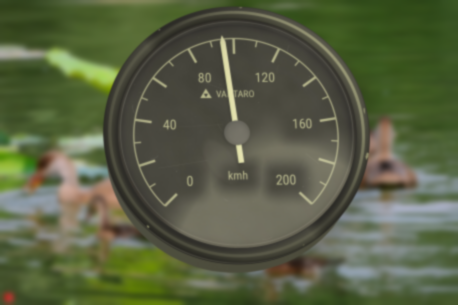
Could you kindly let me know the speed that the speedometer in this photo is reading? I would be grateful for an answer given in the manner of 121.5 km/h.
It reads 95 km/h
